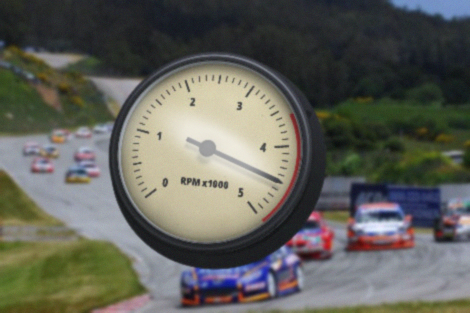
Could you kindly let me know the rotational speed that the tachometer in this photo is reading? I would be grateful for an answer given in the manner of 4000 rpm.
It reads 4500 rpm
